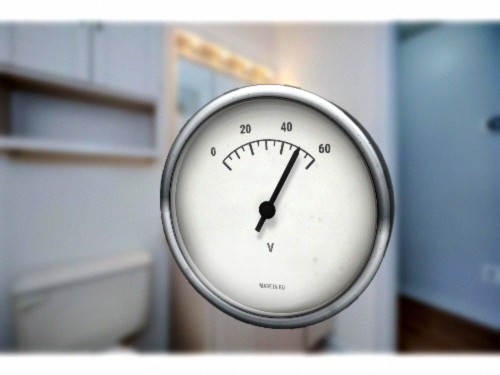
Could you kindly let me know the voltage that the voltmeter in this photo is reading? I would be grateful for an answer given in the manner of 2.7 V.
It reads 50 V
